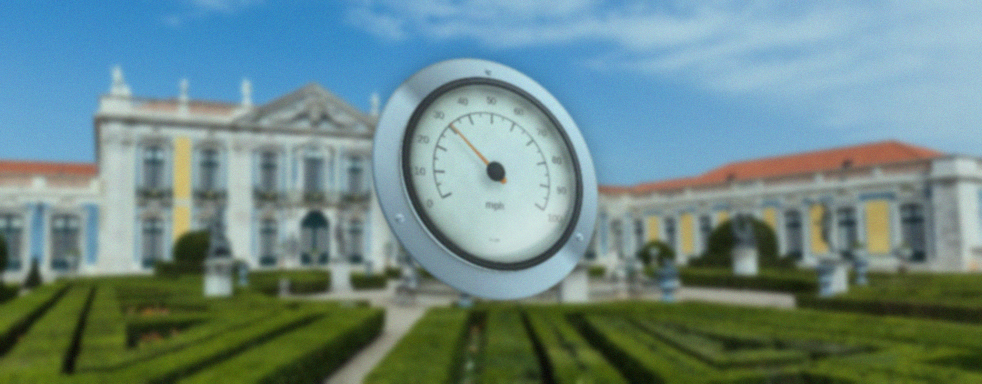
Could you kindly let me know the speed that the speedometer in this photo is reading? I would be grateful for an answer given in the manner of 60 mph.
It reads 30 mph
